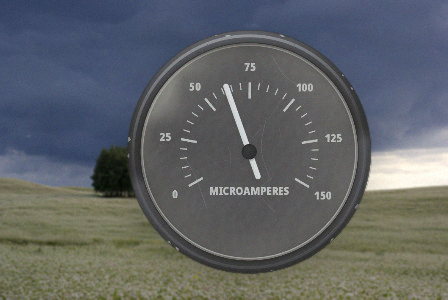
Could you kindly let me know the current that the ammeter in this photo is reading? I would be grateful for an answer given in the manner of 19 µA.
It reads 62.5 µA
